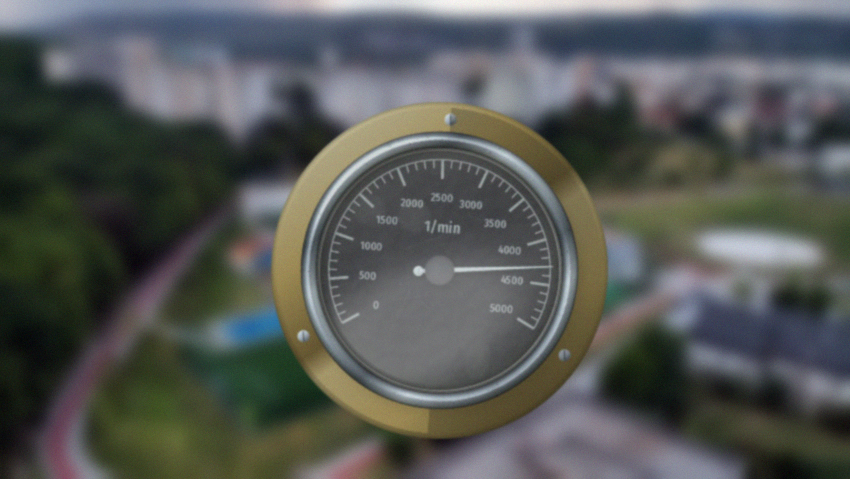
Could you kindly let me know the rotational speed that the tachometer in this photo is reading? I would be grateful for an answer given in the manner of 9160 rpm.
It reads 4300 rpm
